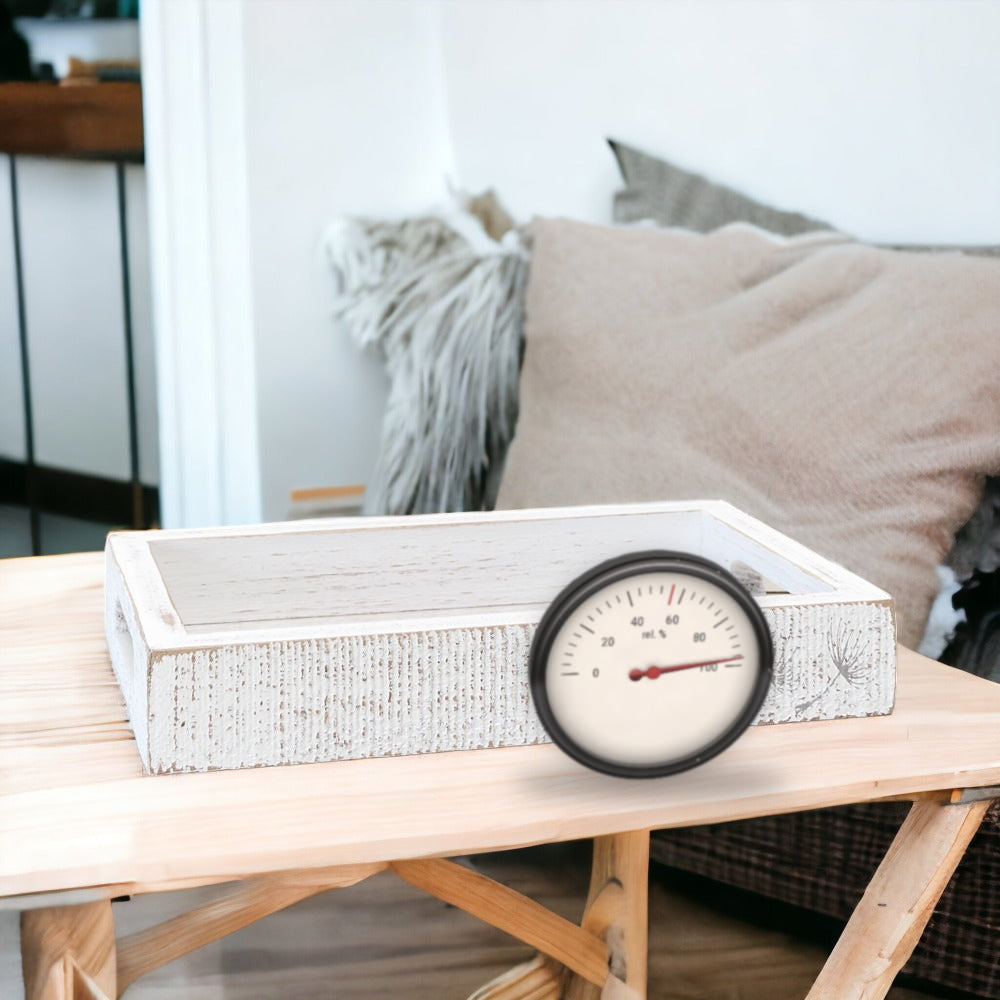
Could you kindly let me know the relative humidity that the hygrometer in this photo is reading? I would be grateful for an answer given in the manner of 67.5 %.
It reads 96 %
